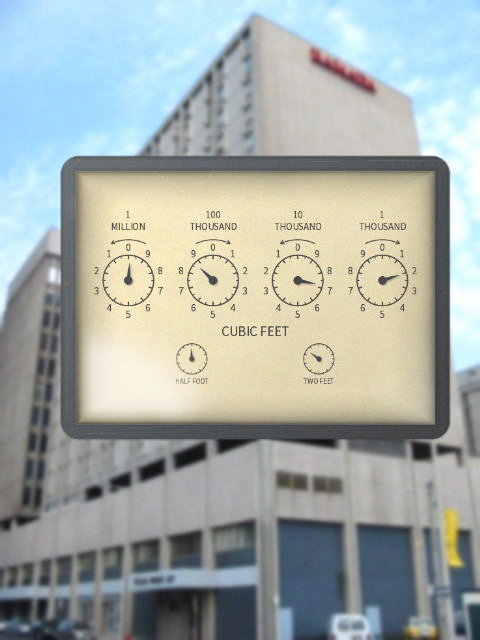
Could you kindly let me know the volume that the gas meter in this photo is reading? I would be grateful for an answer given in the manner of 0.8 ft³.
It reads 987200 ft³
